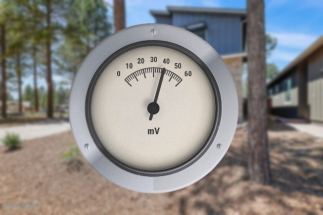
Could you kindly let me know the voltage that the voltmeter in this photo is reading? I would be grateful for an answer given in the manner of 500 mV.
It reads 40 mV
